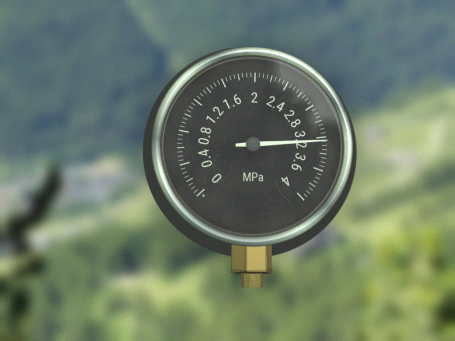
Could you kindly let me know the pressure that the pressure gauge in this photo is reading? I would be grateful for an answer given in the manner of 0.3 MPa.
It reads 3.25 MPa
